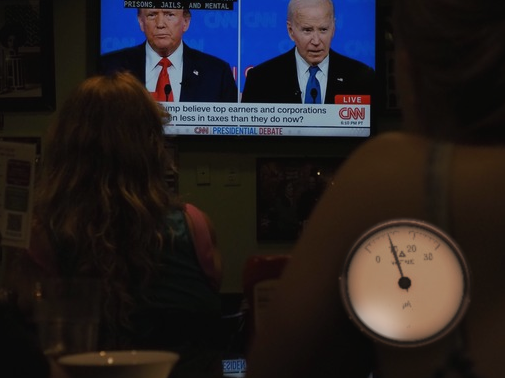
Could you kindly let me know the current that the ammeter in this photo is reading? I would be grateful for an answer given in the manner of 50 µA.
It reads 10 µA
